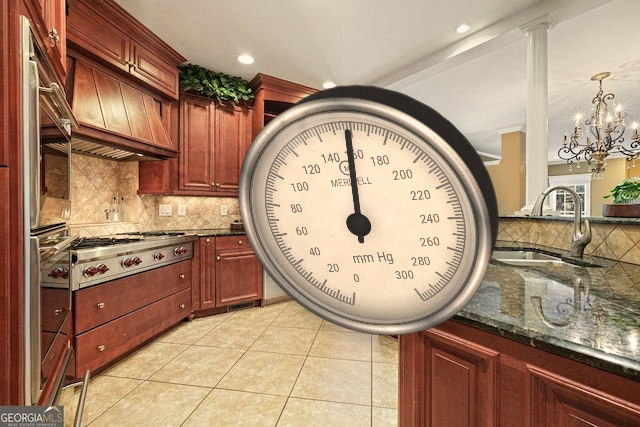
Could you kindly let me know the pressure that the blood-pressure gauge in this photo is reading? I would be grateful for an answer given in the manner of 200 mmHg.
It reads 160 mmHg
